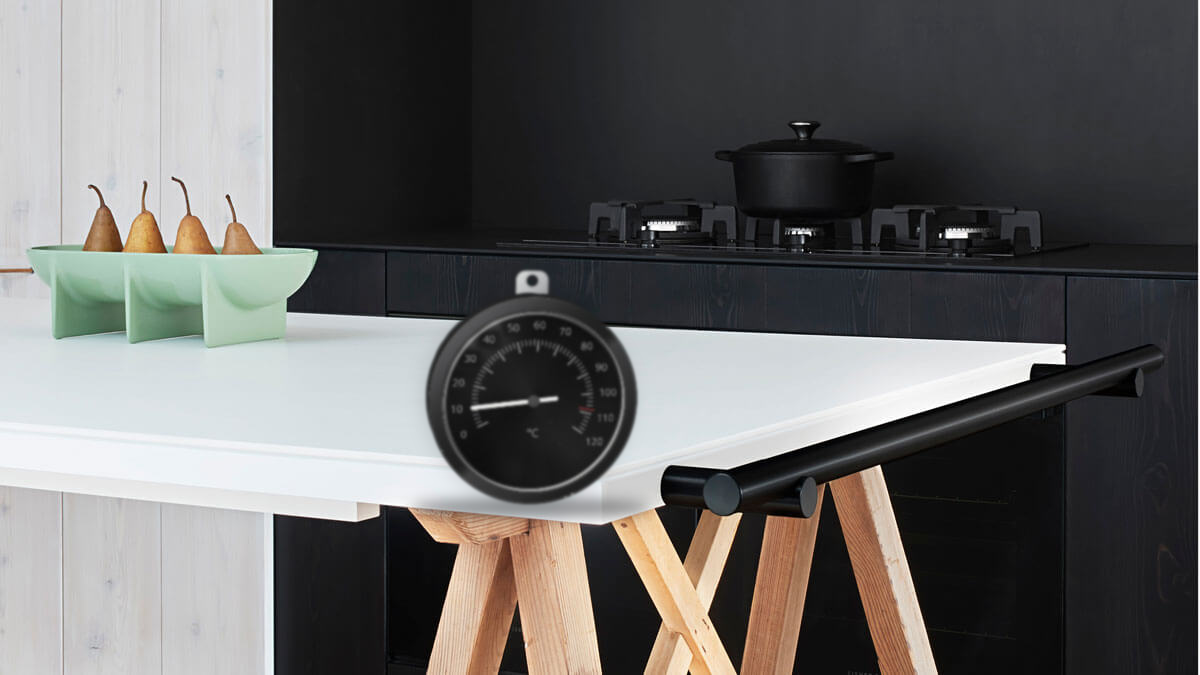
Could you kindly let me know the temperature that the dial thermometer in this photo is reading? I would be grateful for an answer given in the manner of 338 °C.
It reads 10 °C
